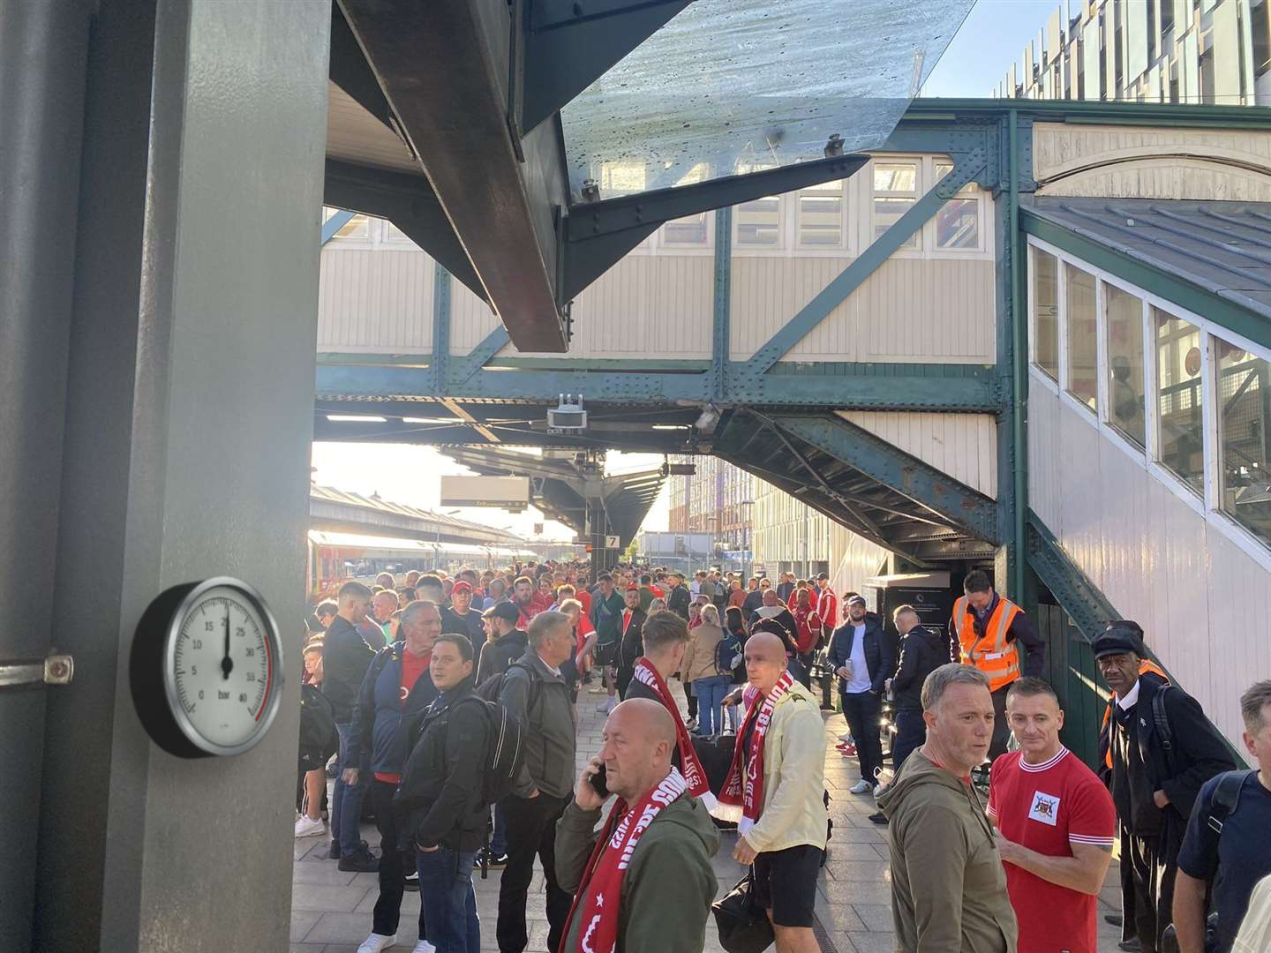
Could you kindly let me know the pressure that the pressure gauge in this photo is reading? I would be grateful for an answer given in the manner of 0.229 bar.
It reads 20 bar
